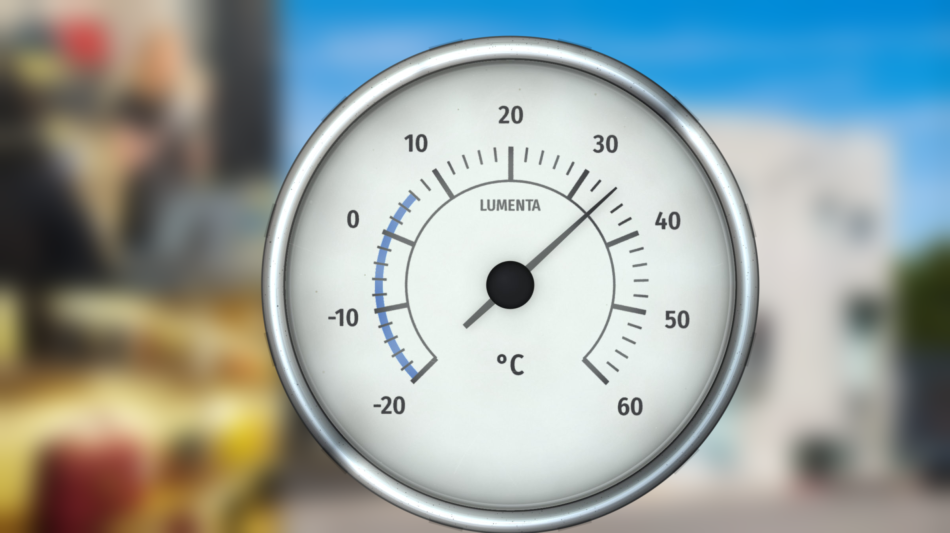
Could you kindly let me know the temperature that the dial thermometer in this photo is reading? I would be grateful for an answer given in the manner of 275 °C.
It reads 34 °C
